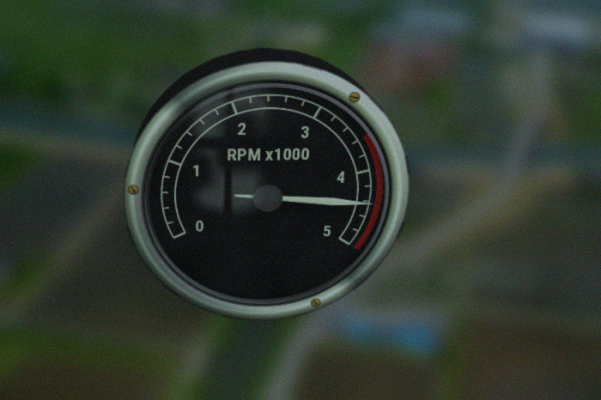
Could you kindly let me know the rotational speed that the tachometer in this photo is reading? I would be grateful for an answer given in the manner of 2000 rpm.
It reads 4400 rpm
